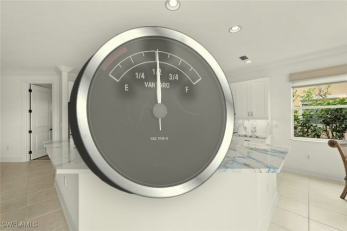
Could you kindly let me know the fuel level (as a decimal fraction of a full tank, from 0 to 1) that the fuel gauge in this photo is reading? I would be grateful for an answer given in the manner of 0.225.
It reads 0.5
